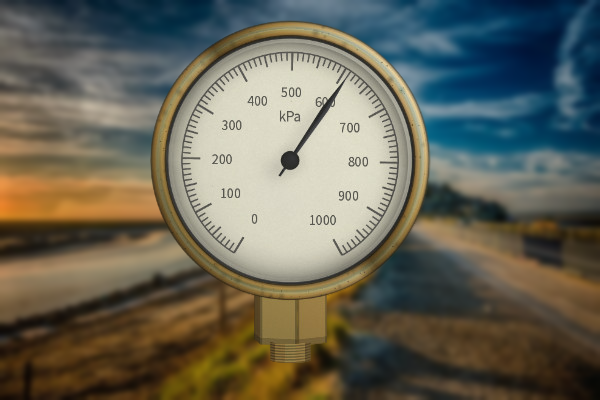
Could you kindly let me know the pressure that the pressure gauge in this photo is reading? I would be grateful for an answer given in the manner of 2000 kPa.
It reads 610 kPa
